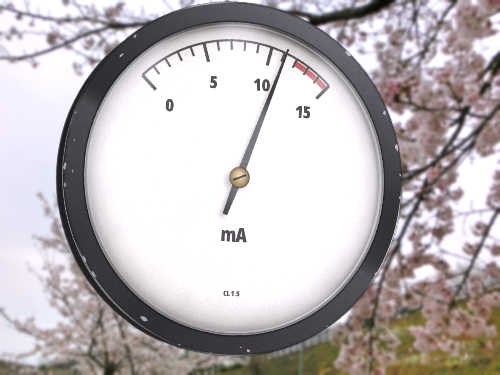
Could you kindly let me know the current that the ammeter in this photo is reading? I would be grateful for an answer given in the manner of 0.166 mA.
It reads 11 mA
